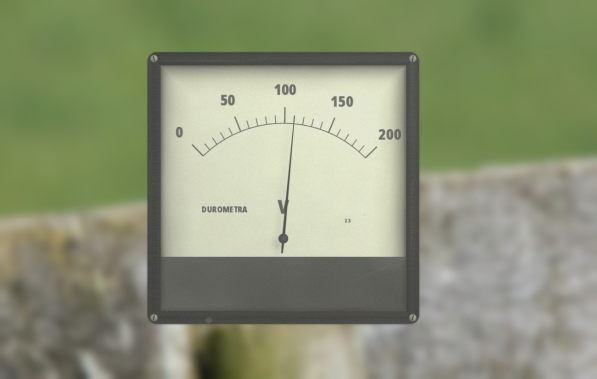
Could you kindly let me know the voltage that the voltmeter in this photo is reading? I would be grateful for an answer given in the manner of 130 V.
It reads 110 V
